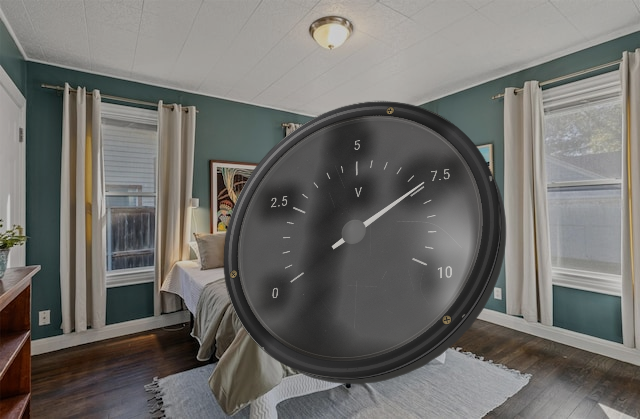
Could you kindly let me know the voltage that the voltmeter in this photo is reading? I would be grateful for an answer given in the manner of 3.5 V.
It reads 7.5 V
